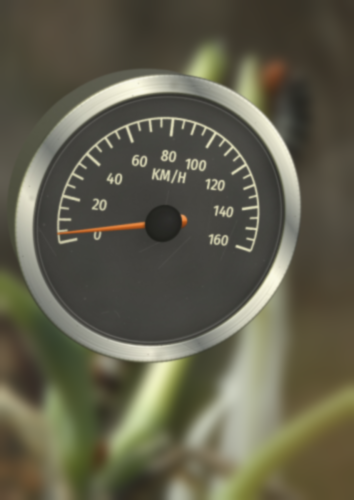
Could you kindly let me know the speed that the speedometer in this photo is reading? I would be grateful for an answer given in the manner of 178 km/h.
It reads 5 km/h
